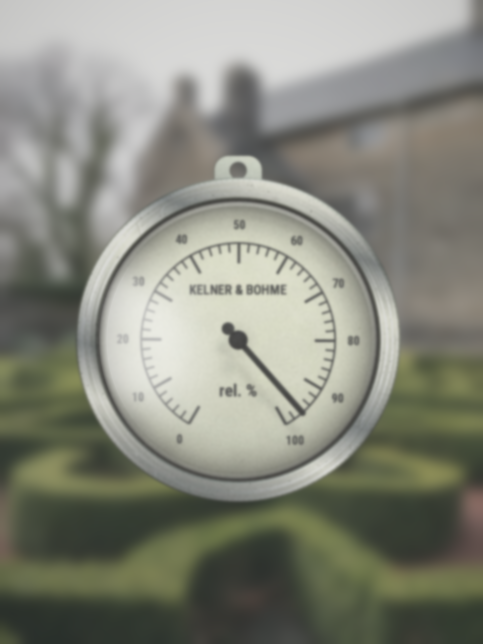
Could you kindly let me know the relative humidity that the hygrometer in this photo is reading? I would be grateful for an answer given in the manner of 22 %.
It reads 96 %
